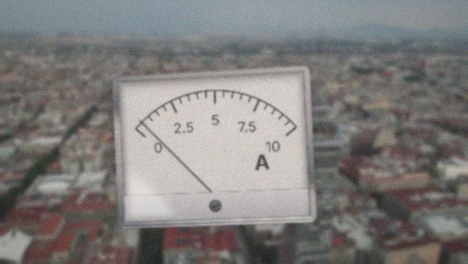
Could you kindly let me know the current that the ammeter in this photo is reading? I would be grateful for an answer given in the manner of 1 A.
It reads 0.5 A
